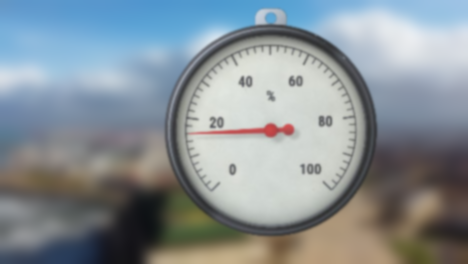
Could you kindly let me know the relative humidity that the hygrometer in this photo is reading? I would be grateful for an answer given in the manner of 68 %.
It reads 16 %
